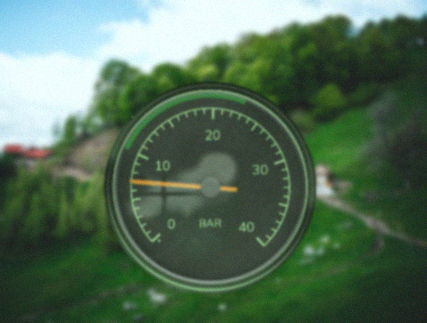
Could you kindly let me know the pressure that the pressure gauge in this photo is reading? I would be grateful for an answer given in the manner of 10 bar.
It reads 7 bar
